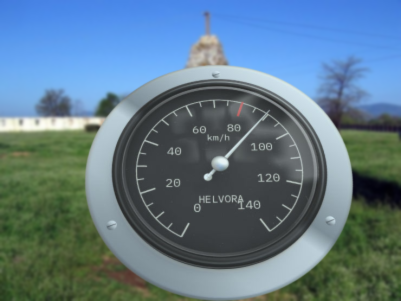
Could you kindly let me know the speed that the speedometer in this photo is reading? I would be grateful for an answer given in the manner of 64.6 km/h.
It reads 90 km/h
